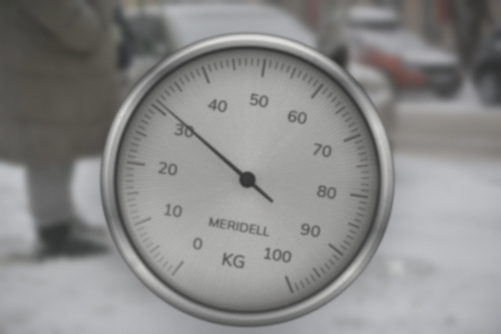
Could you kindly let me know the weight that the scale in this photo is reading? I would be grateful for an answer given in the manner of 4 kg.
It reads 31 kg
